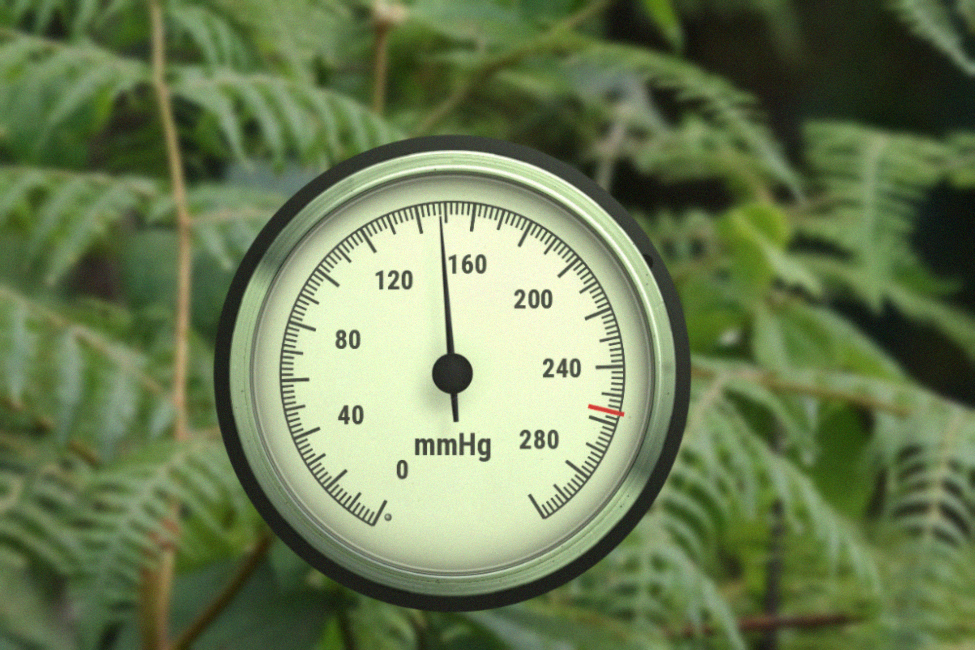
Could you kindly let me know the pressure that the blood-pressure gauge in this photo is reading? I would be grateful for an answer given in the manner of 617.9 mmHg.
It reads 148 mmHg
